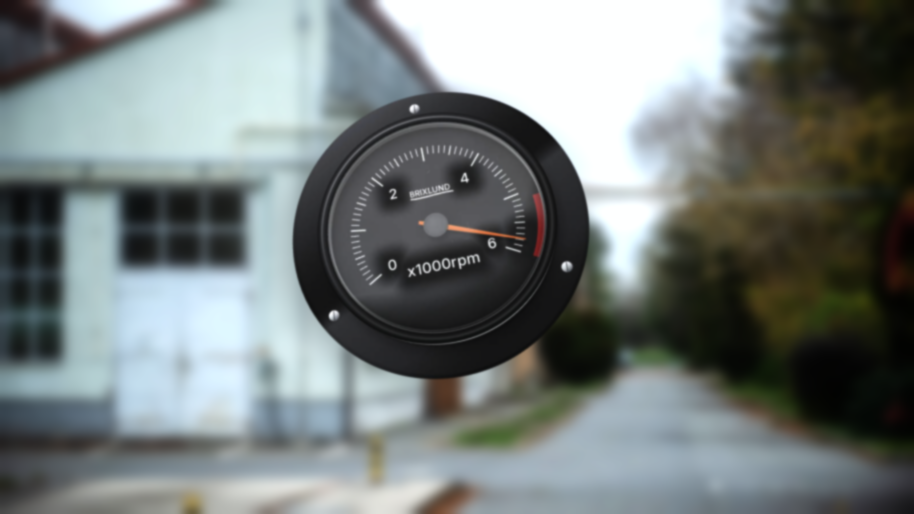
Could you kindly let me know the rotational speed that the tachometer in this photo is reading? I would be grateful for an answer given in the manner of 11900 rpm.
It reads 5800 rpm
